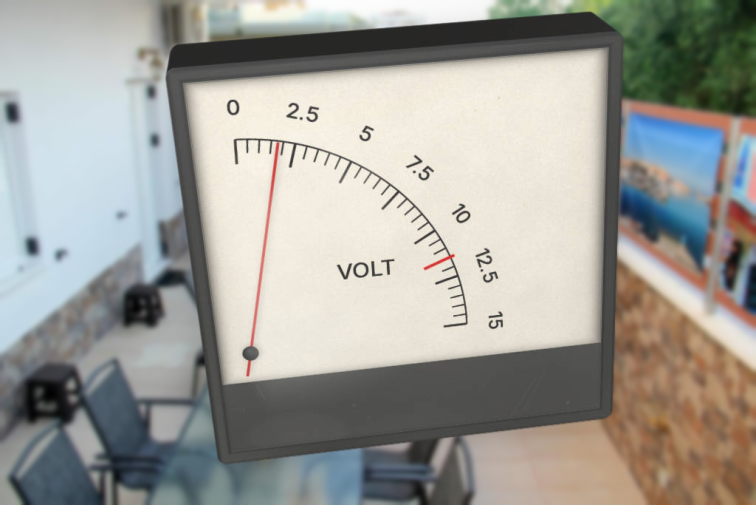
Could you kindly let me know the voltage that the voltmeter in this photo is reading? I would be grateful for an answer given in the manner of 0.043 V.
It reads 1.75 V
